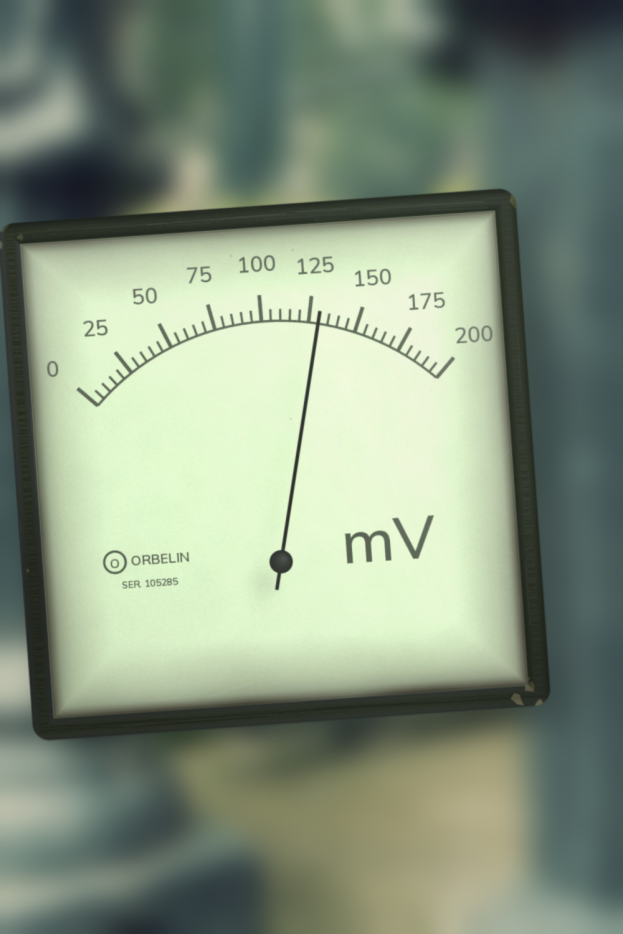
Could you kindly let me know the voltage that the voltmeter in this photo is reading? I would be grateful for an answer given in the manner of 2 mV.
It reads 130 mV
